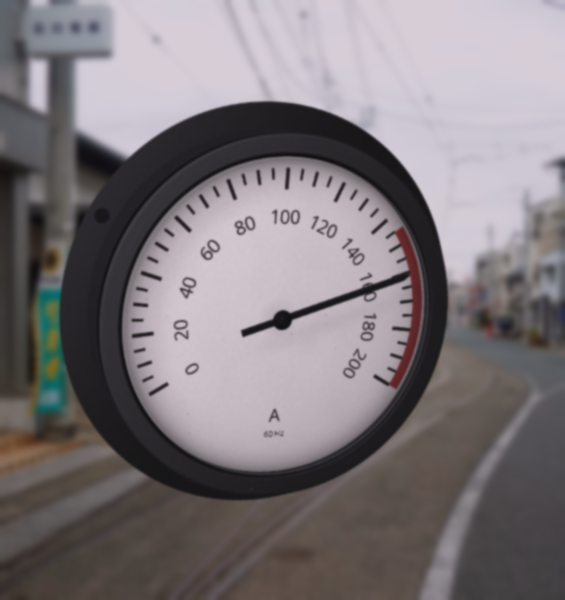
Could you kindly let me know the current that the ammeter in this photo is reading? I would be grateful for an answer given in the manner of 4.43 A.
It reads 160 A
